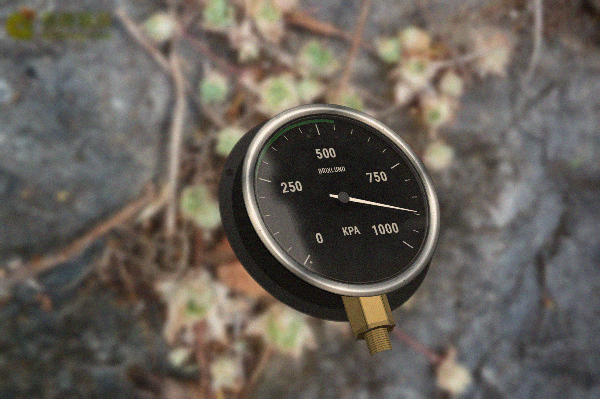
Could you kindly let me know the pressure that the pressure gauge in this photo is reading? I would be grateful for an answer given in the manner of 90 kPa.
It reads 900 kPa
